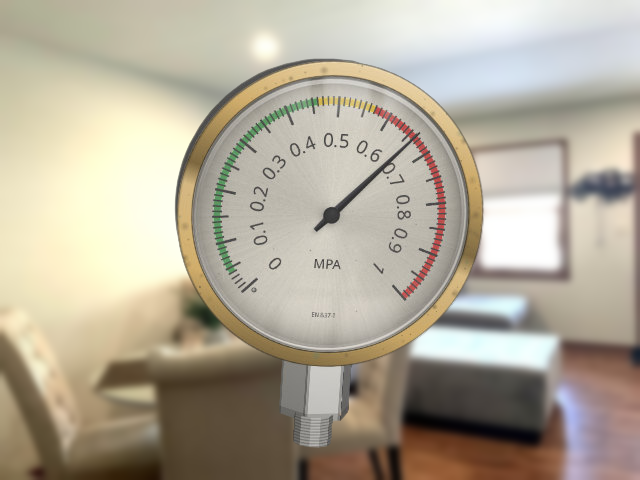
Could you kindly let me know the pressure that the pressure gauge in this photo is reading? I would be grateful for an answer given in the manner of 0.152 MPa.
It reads 0.66 MPa
